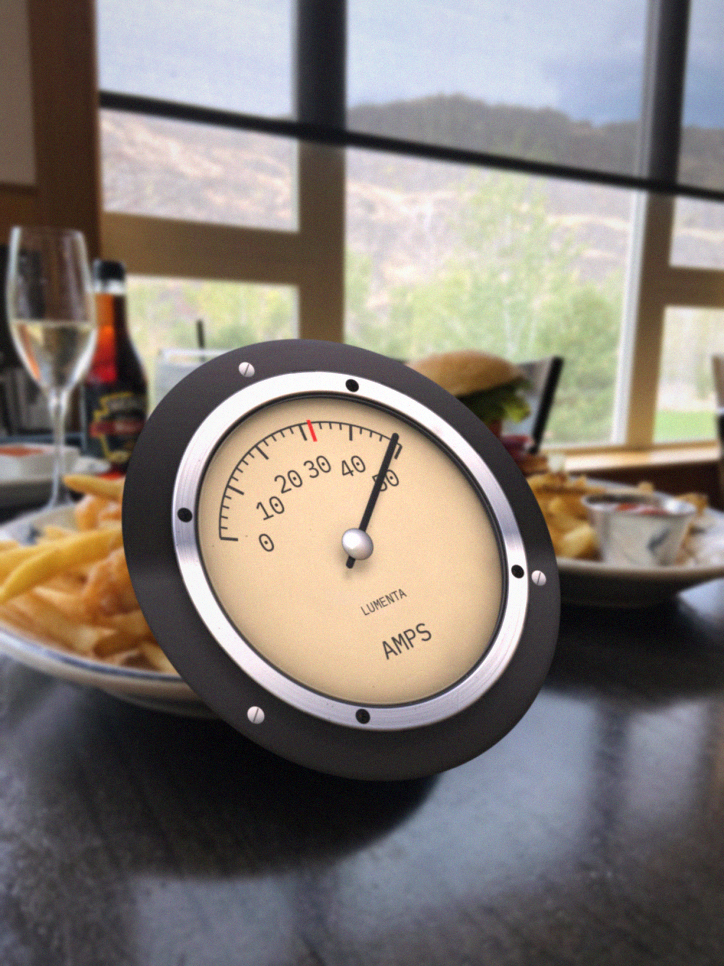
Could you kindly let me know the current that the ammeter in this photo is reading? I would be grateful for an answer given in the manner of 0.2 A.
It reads 48 A
